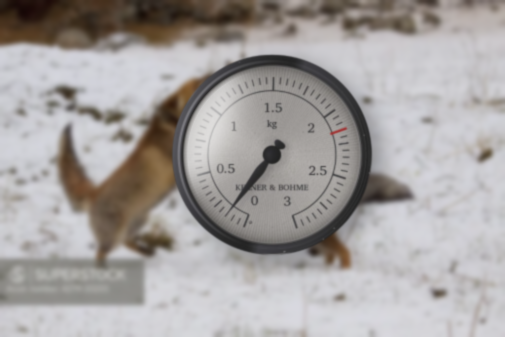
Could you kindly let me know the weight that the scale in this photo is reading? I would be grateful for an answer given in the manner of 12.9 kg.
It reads 0.15 kg
